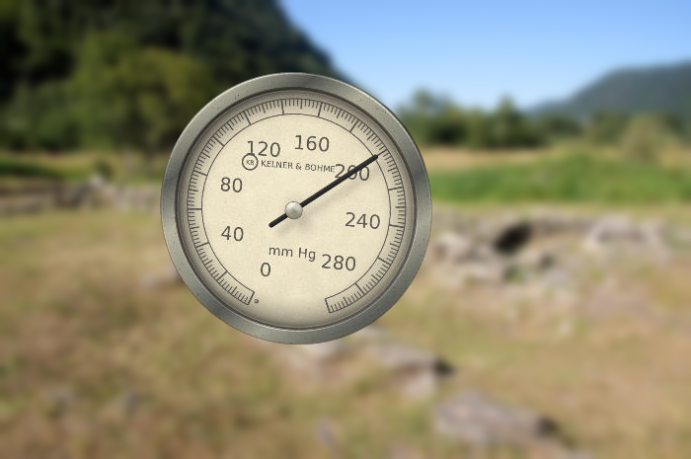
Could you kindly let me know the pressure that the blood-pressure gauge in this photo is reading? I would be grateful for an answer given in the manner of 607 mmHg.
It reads 200 mmHg
